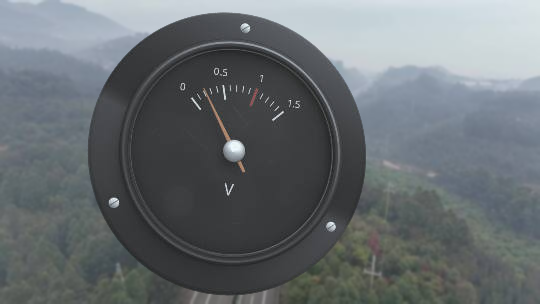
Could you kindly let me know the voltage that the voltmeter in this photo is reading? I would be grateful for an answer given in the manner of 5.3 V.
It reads 0.2 V
